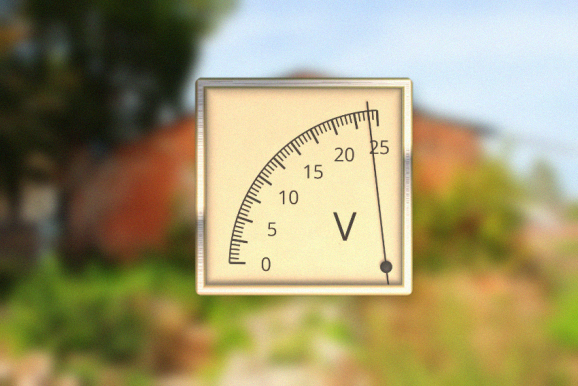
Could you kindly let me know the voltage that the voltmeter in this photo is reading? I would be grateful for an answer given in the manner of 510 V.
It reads 24 V
